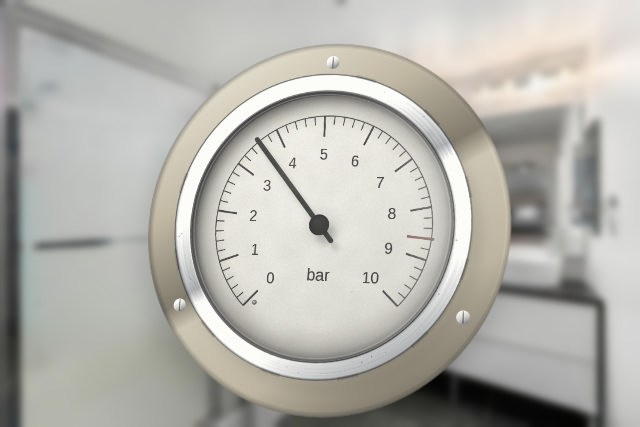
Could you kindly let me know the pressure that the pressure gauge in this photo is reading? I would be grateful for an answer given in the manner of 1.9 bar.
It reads 3.6 bar
